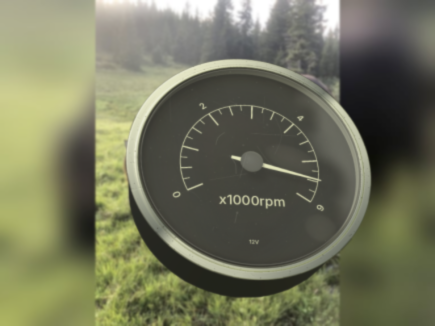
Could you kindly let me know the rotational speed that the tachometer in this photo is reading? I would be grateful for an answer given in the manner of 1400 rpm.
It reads 5500 rpm
